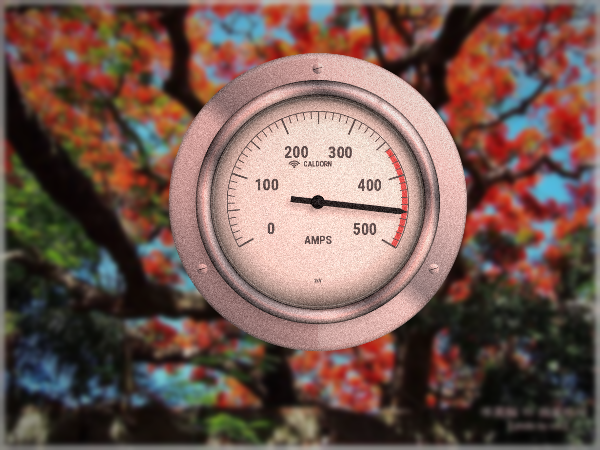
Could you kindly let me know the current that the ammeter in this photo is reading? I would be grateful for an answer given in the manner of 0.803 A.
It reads 450 A
